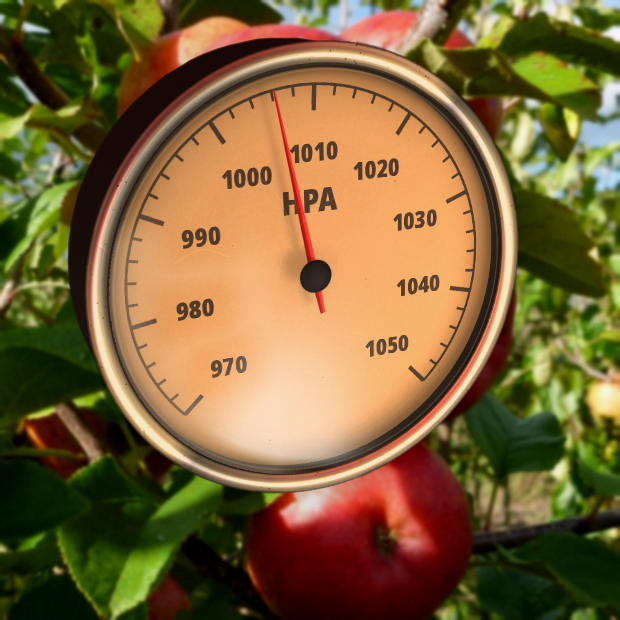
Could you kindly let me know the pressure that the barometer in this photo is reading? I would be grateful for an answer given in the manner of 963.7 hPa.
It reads 1006 hPa
